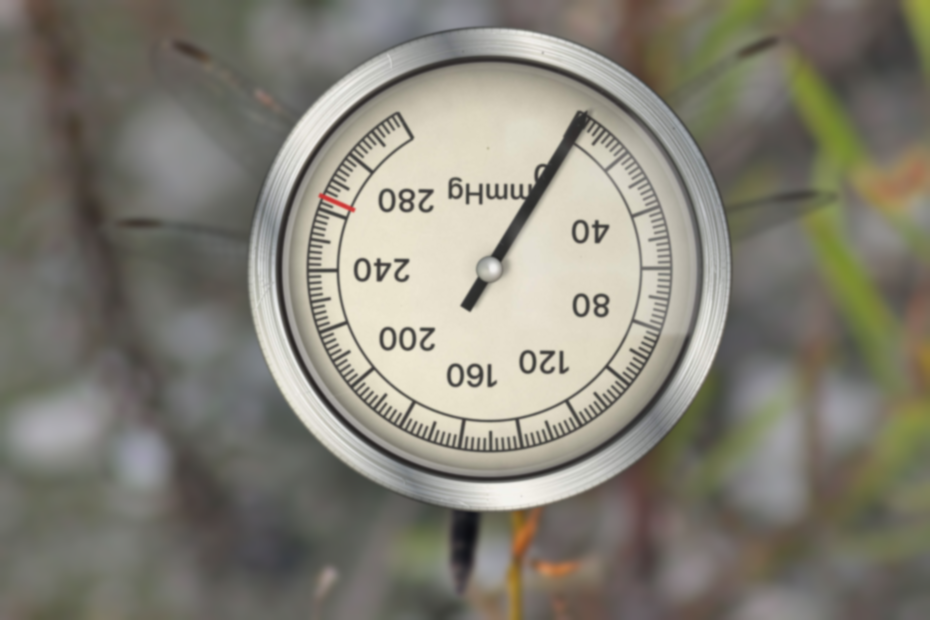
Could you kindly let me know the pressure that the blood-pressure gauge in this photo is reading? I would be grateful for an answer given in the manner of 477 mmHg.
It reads 2 mmHg
